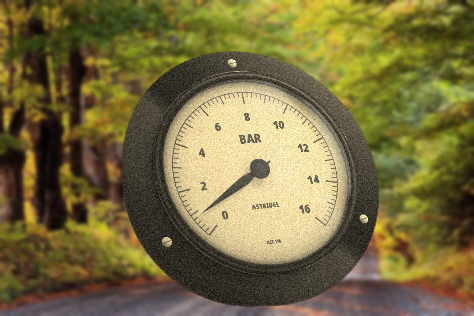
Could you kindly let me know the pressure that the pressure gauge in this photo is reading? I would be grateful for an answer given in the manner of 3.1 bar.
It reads 0.8 bar
